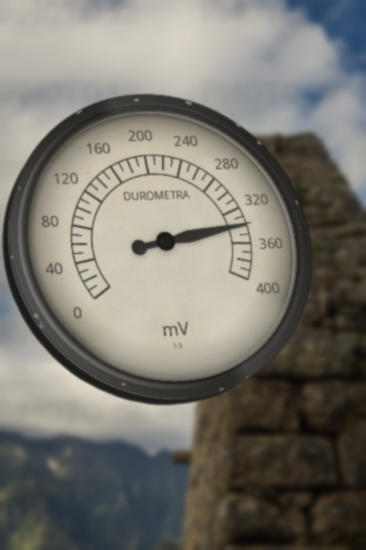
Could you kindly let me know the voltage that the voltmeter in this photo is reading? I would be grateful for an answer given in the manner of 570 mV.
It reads 340 mV
